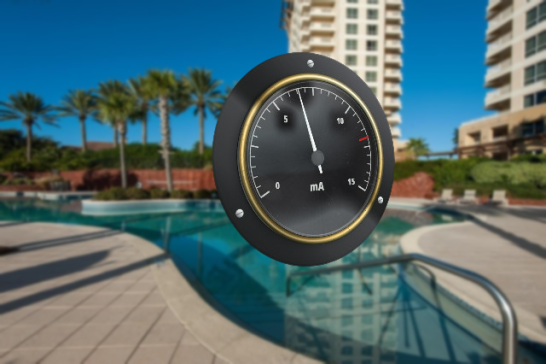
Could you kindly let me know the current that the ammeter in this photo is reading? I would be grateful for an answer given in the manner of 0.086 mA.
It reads 6.5 mA
